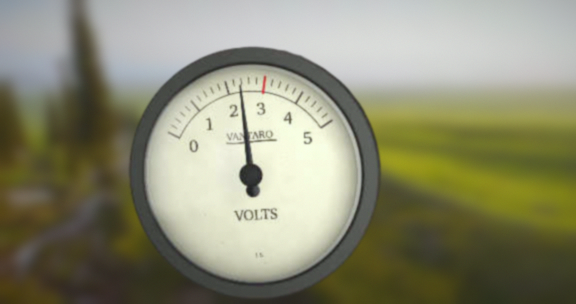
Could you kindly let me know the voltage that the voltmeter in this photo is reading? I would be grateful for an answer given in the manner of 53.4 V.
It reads 2.4 V
